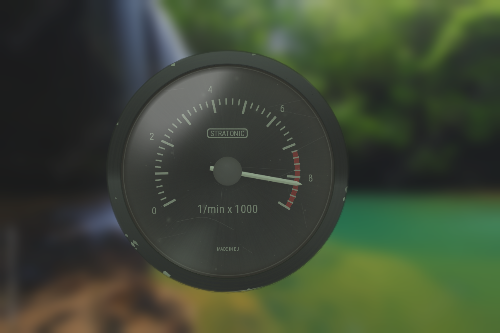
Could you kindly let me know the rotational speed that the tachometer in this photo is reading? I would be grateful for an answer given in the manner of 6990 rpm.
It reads 8200 rpm
